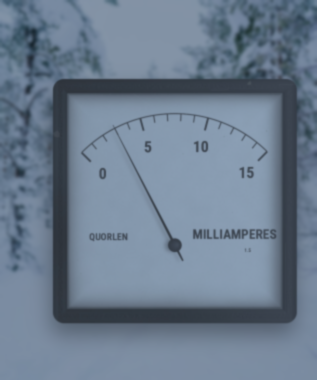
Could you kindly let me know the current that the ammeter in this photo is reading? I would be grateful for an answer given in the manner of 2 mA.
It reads 3 mA
